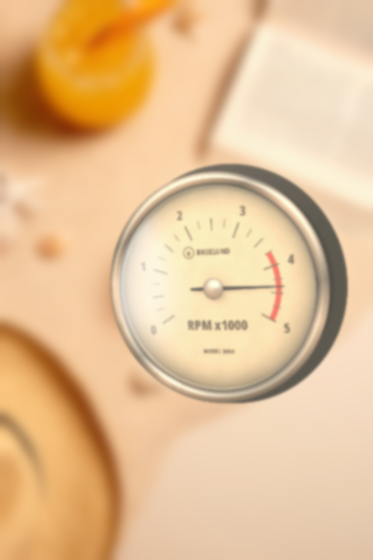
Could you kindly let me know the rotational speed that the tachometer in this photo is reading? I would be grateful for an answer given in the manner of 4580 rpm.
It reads 4375 rpm
